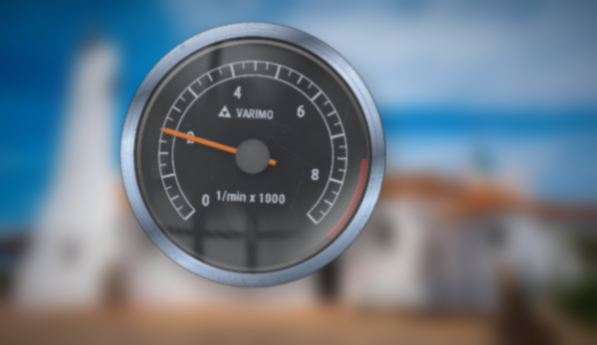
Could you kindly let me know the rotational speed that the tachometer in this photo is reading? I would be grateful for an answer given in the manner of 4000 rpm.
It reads 2000 rpm
